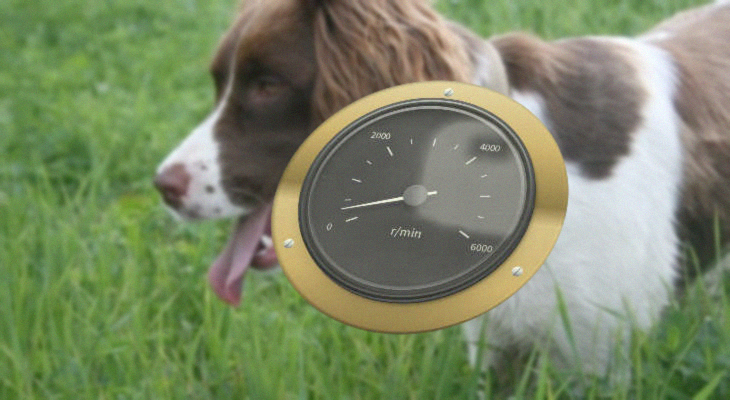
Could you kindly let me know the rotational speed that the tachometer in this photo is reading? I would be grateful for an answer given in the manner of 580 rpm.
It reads 250 rpm
